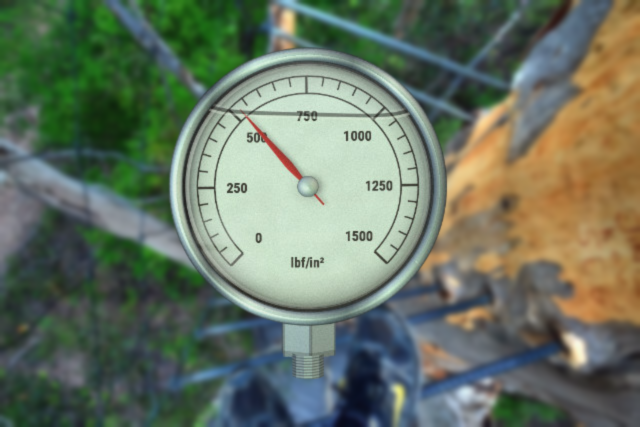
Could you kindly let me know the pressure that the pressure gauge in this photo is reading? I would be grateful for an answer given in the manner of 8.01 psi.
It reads 525 psi
